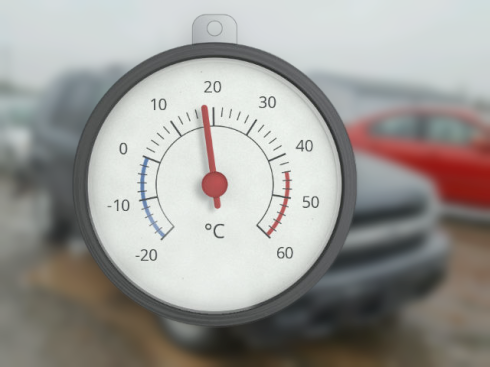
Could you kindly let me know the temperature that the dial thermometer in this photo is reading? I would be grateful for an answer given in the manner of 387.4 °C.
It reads 18 °C
